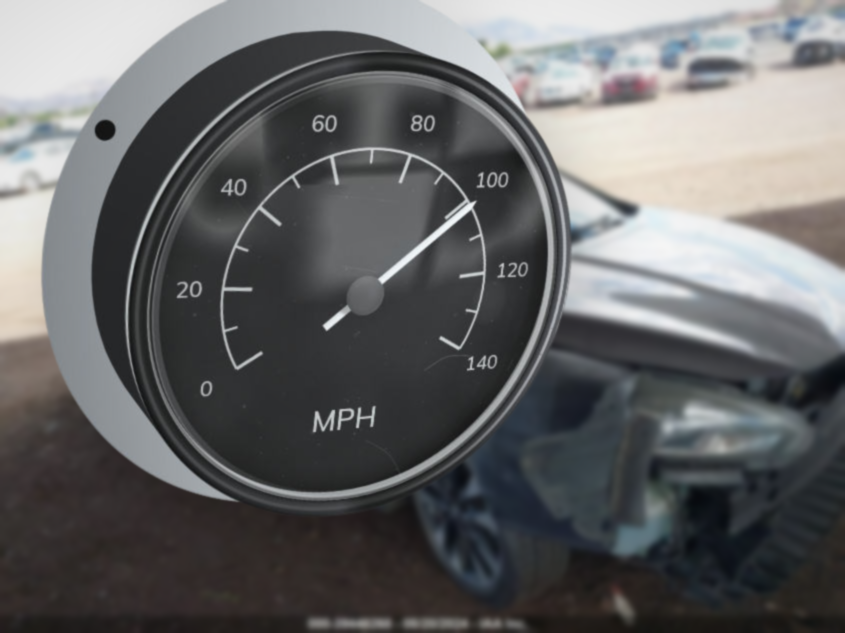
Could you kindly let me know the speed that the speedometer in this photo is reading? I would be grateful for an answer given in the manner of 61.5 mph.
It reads 100 mph
